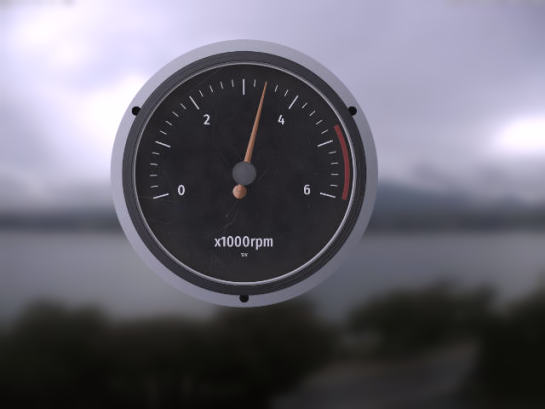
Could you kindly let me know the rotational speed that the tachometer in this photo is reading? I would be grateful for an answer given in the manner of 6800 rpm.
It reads 3400 rpm
